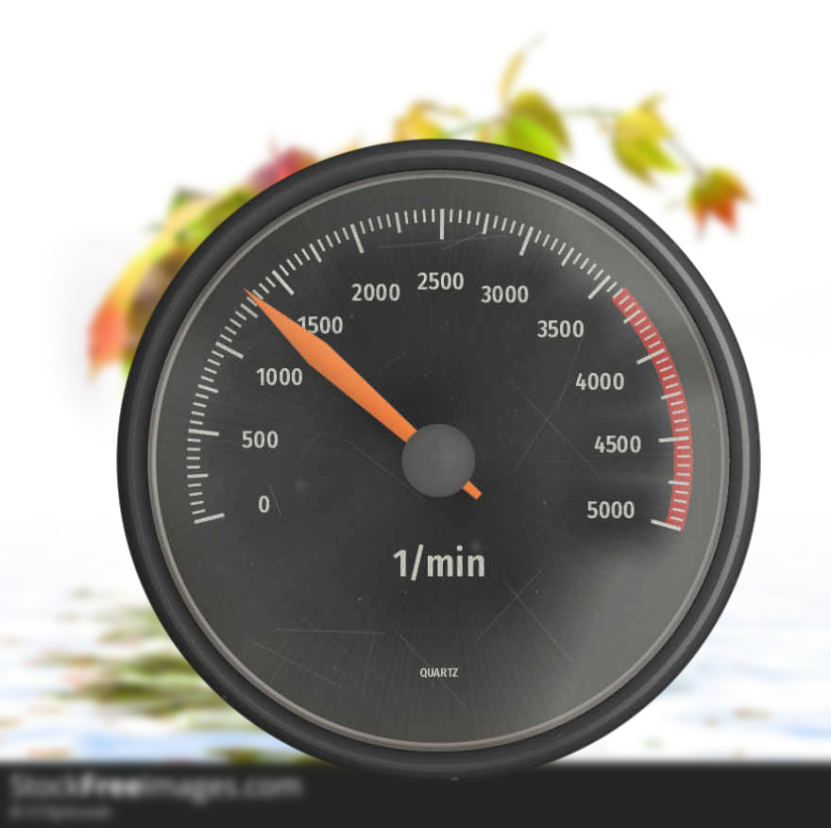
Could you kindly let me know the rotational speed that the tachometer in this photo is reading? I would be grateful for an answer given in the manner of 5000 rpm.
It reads 1325 rpm
